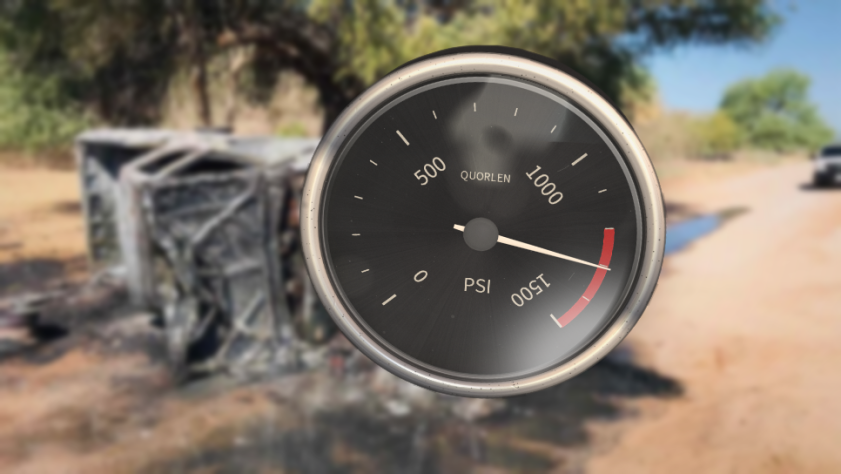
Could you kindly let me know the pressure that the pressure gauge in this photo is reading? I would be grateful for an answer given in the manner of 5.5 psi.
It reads 1300 psi
